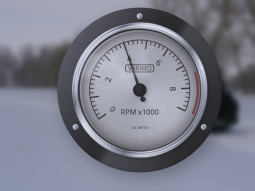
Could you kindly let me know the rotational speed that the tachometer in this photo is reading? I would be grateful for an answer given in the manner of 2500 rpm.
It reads 4000 rpm
